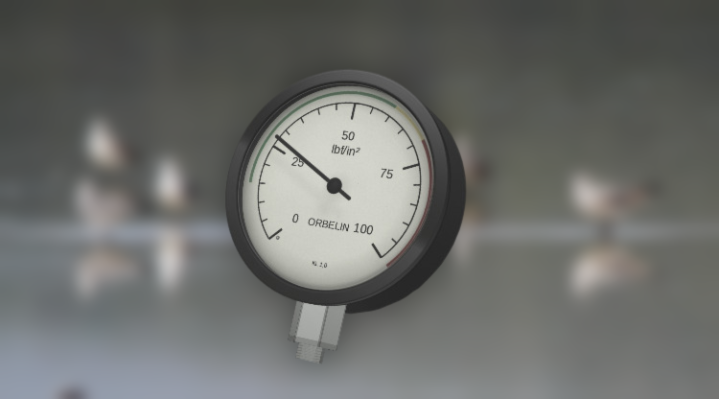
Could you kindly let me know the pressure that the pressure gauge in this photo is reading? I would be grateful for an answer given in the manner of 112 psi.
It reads 27.5 psi
